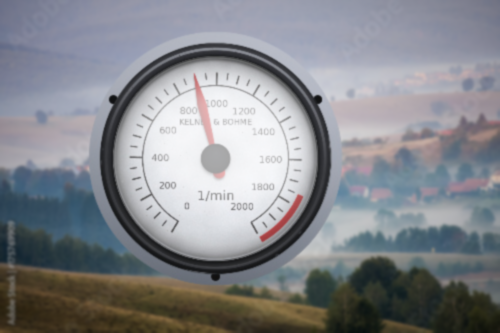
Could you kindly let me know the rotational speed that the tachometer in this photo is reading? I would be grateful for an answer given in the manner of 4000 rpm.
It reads 900 rpm
